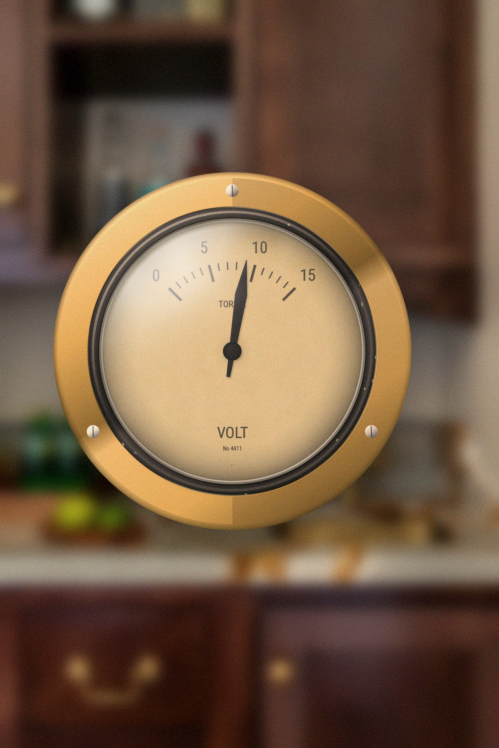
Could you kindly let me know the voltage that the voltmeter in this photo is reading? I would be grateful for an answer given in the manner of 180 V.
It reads 9 V
